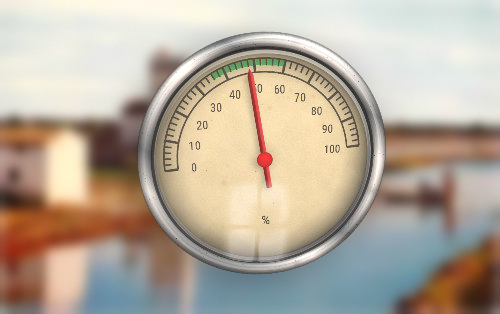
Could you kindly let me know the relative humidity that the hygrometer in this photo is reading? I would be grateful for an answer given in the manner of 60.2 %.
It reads 48 %
